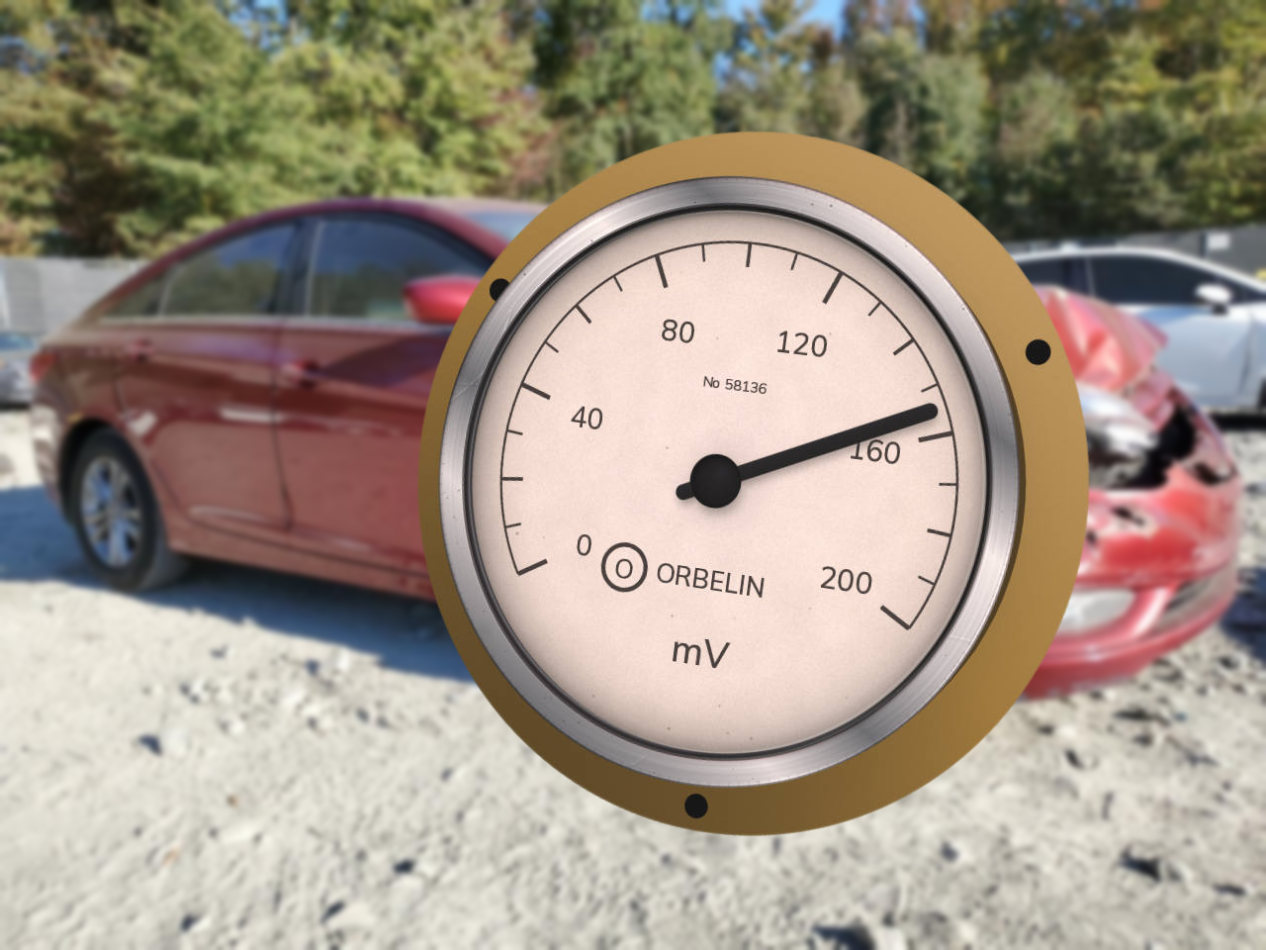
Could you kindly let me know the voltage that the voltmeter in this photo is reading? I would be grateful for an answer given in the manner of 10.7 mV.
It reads 155 mV
